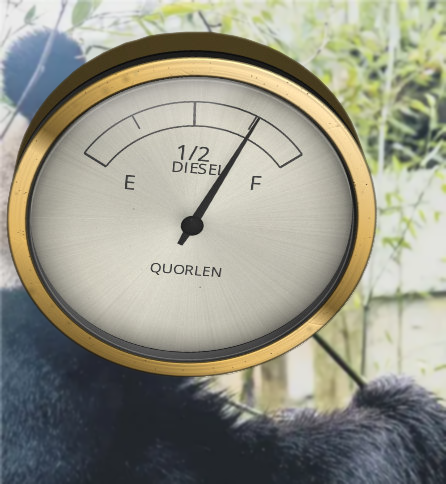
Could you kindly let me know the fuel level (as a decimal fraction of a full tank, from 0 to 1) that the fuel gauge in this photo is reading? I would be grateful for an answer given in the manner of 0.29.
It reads 0.75
